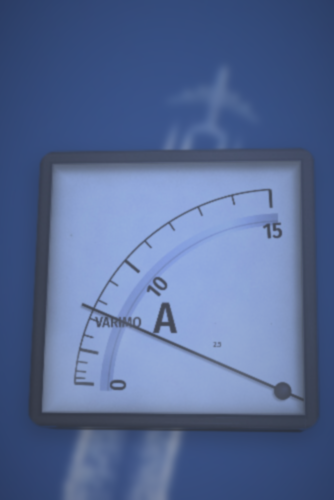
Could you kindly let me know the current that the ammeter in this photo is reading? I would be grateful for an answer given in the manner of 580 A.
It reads 7.5 A
